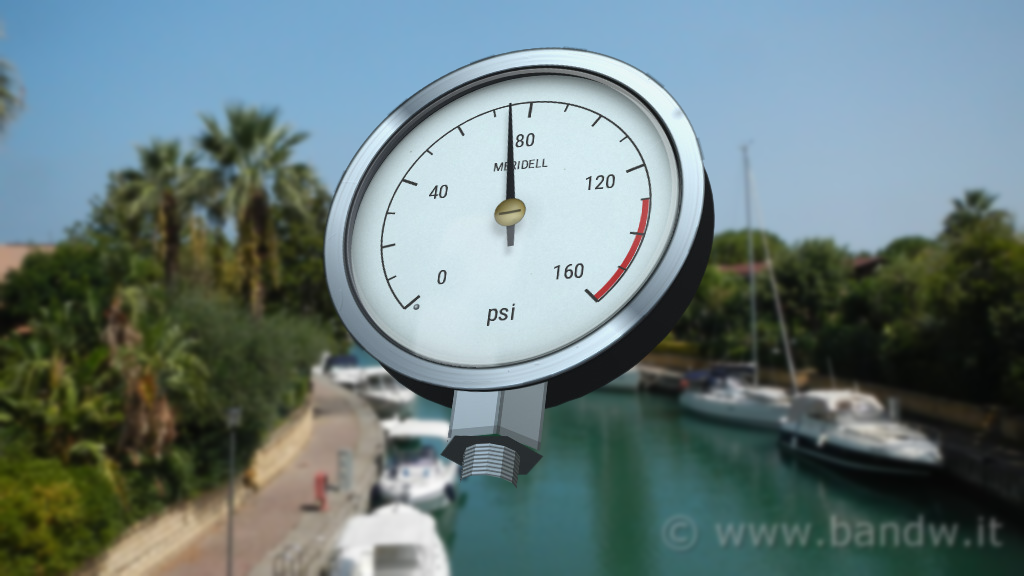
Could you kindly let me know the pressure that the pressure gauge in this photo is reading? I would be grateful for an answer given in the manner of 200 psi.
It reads 75 psi
